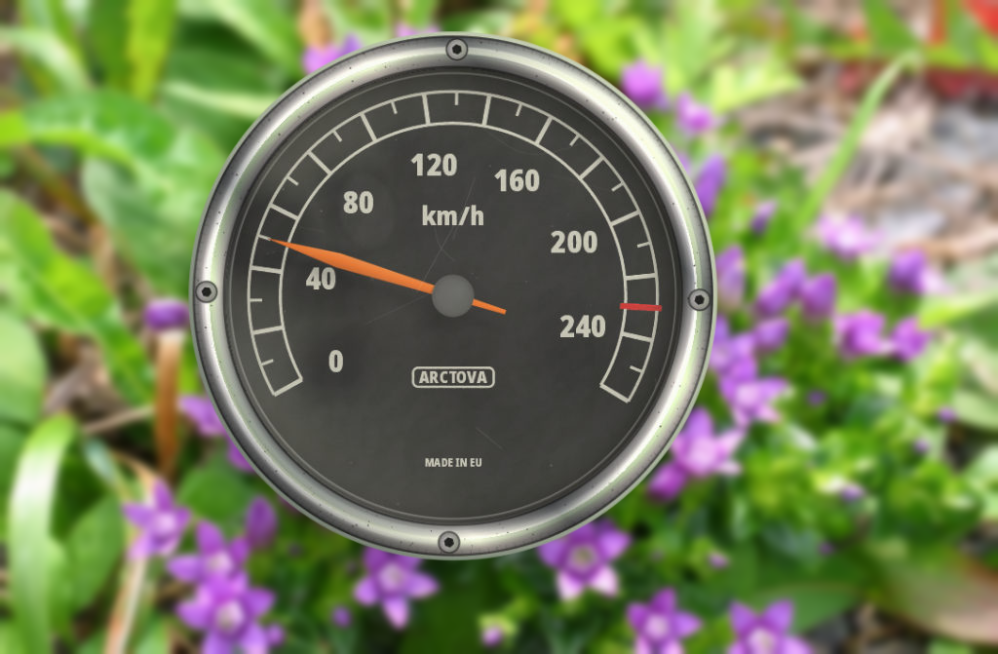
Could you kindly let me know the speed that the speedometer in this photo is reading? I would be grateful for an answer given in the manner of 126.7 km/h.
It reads 50 km/h
